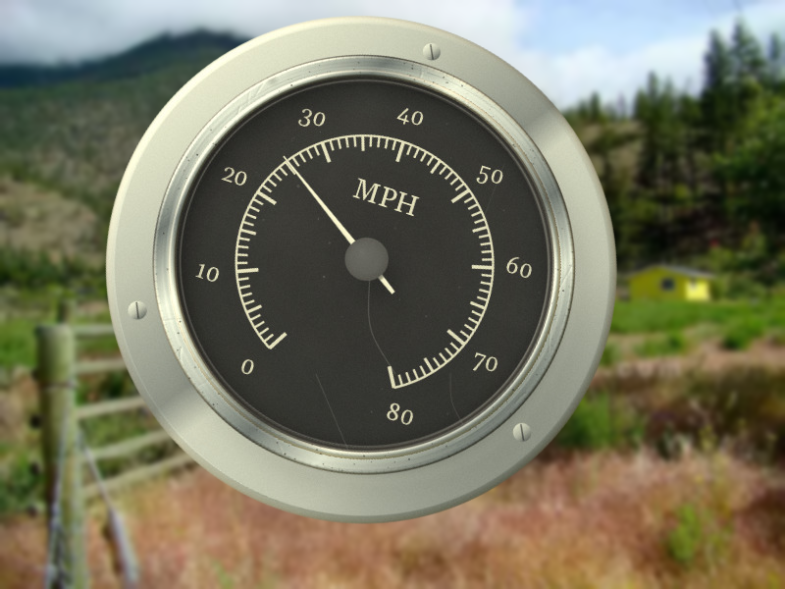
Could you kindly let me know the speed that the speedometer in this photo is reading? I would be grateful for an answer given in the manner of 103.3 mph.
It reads 25 mph
